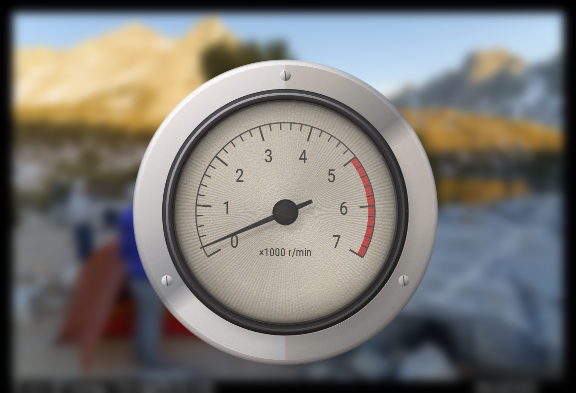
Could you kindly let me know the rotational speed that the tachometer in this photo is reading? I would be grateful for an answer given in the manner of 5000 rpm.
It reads 200 rpm
